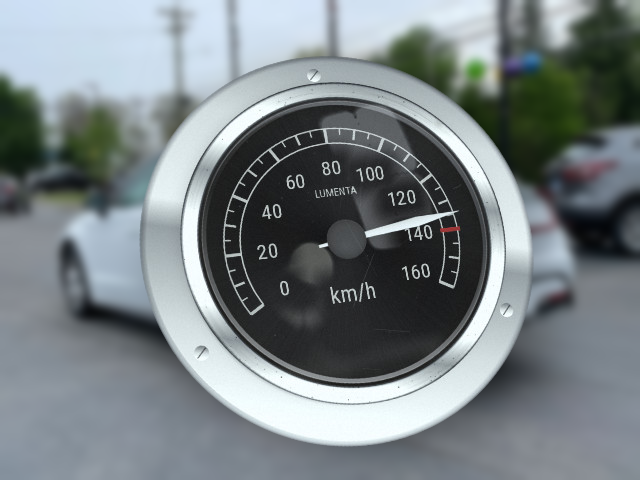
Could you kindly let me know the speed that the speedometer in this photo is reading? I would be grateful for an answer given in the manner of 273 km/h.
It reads 135 km/h
